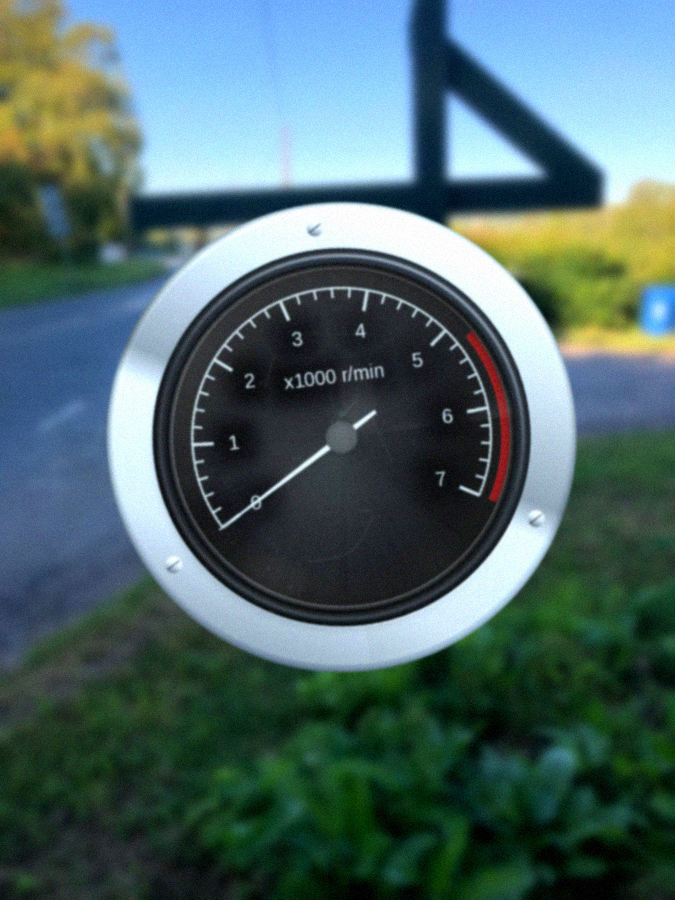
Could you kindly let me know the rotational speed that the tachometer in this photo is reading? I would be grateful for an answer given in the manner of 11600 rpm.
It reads 0 rpm
